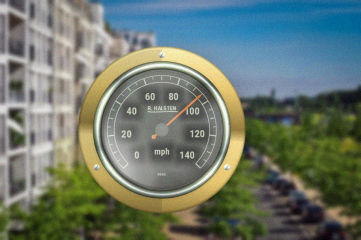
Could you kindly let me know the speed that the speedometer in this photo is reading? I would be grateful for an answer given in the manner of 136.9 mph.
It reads 95 mph
